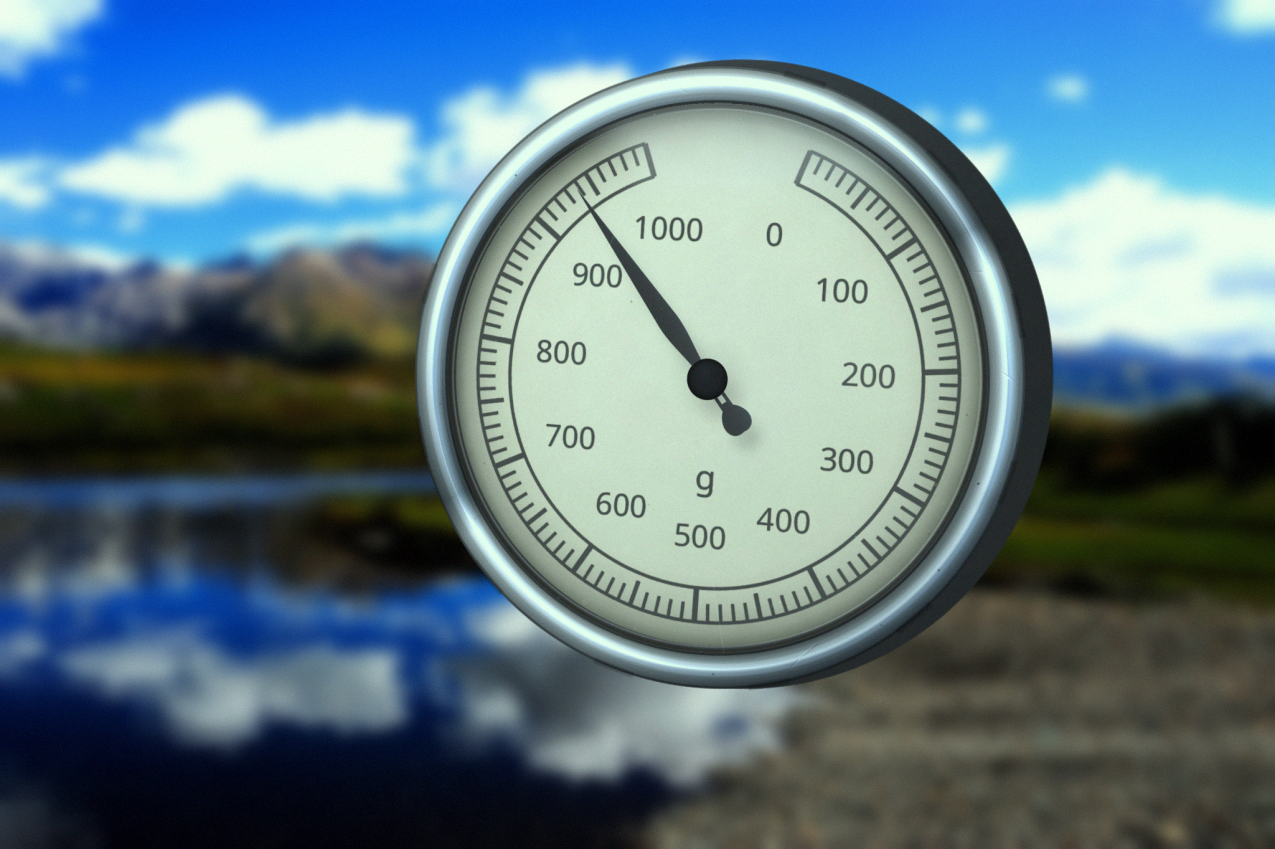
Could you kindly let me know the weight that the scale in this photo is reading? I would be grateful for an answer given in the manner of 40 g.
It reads 940 g
